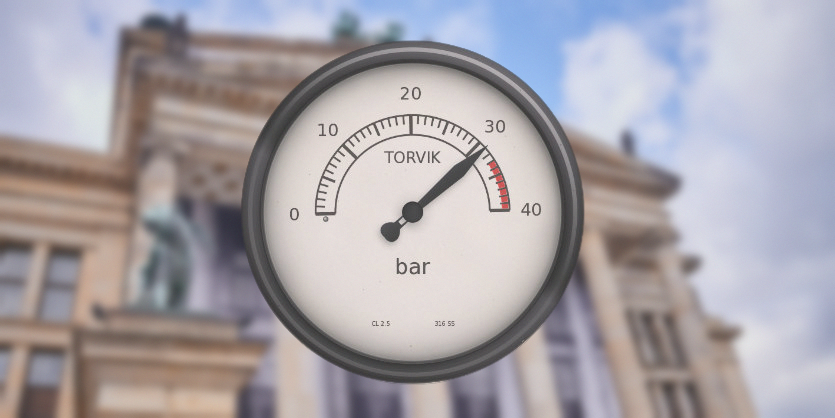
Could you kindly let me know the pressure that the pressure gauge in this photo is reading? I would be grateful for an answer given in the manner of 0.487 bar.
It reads 31 bar
